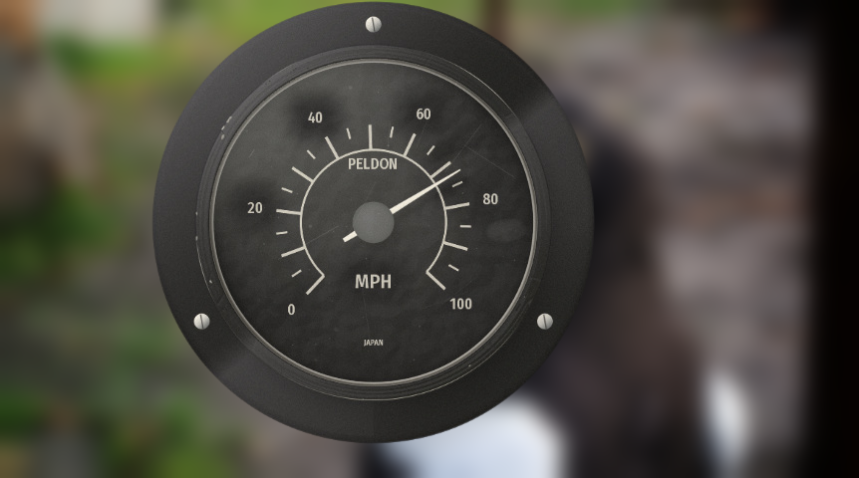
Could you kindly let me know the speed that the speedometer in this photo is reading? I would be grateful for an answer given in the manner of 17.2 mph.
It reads 72.5 mph
